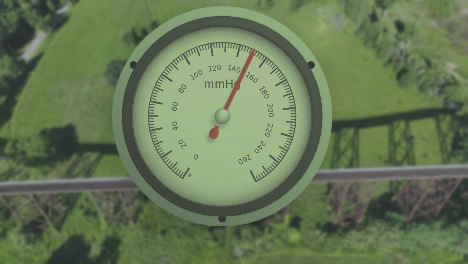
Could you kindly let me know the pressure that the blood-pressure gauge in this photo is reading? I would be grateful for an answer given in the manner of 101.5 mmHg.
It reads 150 mmHg
